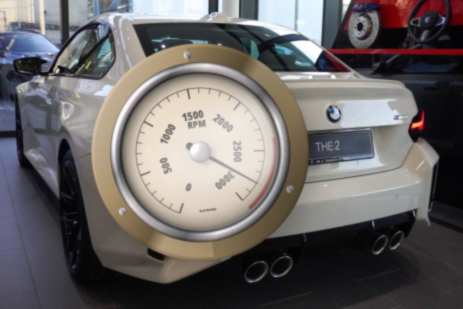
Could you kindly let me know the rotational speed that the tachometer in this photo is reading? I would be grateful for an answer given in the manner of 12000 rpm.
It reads 2800 rpm
